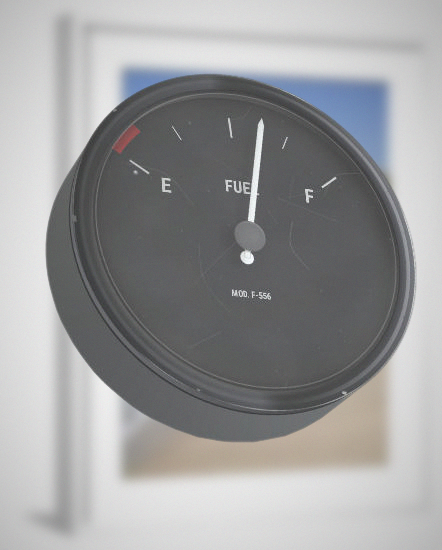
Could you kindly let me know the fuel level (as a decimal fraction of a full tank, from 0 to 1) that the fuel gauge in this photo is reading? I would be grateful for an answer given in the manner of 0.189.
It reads 0.625
